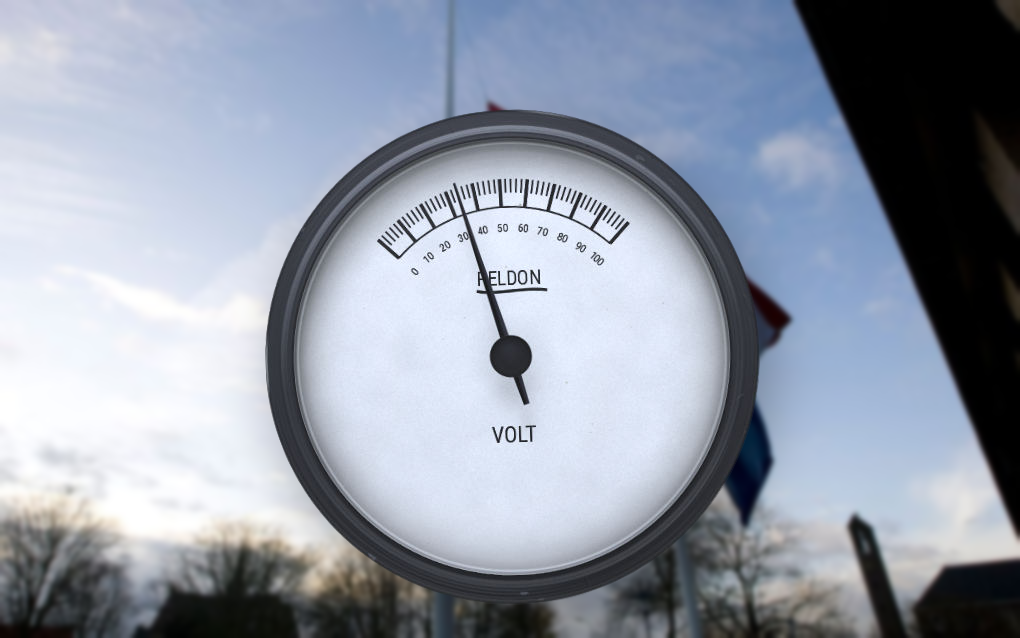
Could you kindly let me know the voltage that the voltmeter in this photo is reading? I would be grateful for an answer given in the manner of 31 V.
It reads 34 V
